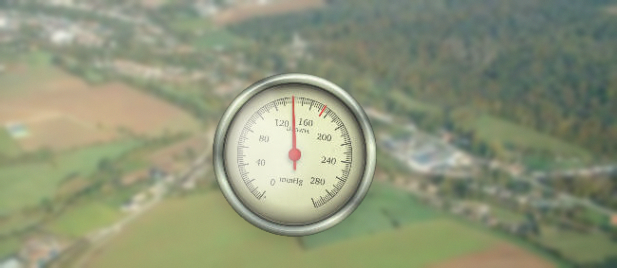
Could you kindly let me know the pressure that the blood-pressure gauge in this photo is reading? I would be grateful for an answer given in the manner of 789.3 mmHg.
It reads 140 mmHg
